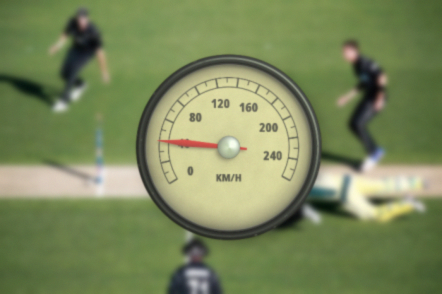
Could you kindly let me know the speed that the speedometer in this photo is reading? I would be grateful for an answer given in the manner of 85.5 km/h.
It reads 40 km/h
